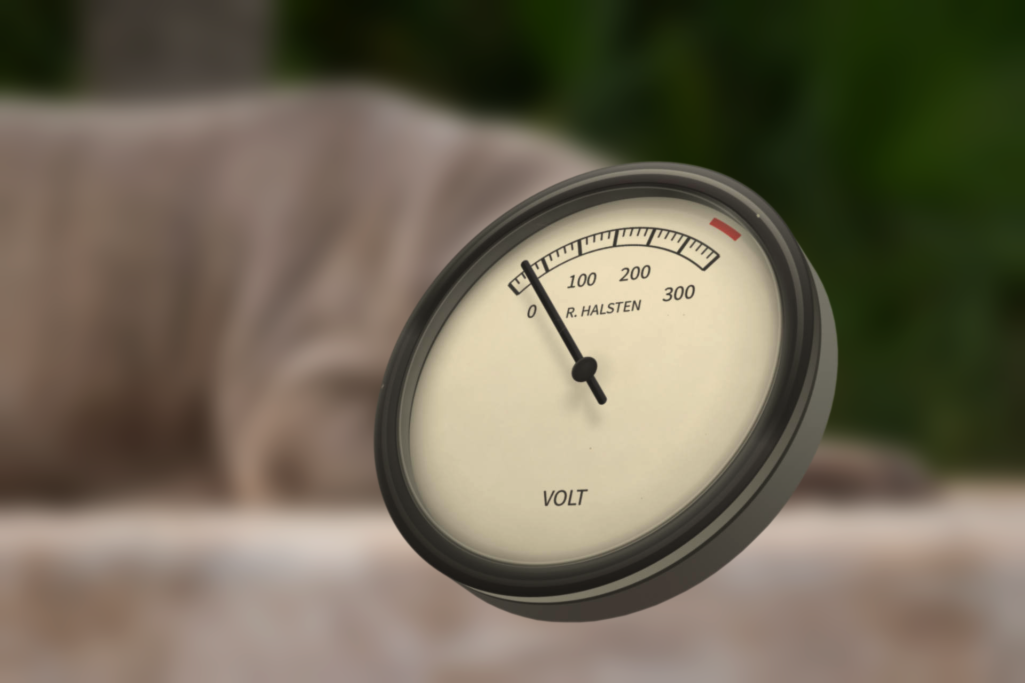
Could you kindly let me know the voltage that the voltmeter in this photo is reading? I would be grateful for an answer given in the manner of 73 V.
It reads 30 V
